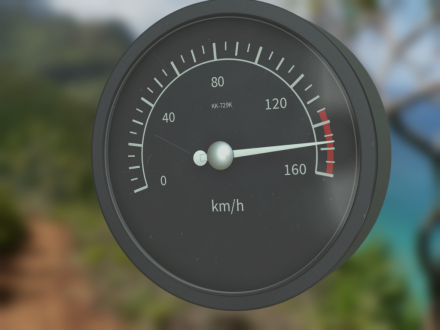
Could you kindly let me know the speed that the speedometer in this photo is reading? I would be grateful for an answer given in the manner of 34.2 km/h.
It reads 147.5 km/h
